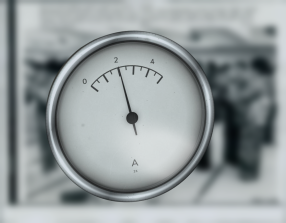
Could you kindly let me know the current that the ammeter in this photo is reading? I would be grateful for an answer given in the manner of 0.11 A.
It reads 2 A
